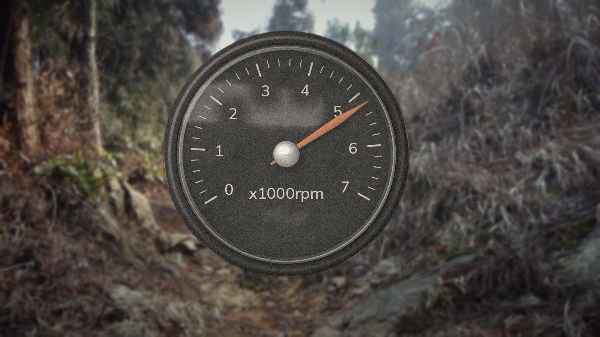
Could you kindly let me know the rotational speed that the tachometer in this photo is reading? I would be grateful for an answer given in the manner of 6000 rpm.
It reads 5200 rpm
